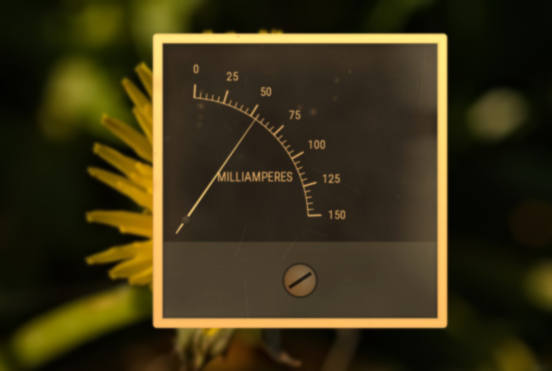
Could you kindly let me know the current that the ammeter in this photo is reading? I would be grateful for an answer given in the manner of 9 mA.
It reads 55 mA
